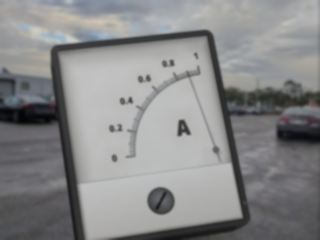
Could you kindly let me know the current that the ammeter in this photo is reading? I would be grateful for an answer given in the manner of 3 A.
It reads 0.9 A
